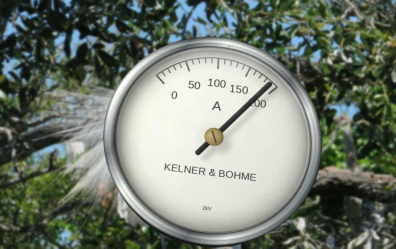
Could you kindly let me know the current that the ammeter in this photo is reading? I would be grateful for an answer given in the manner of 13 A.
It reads 190 A
